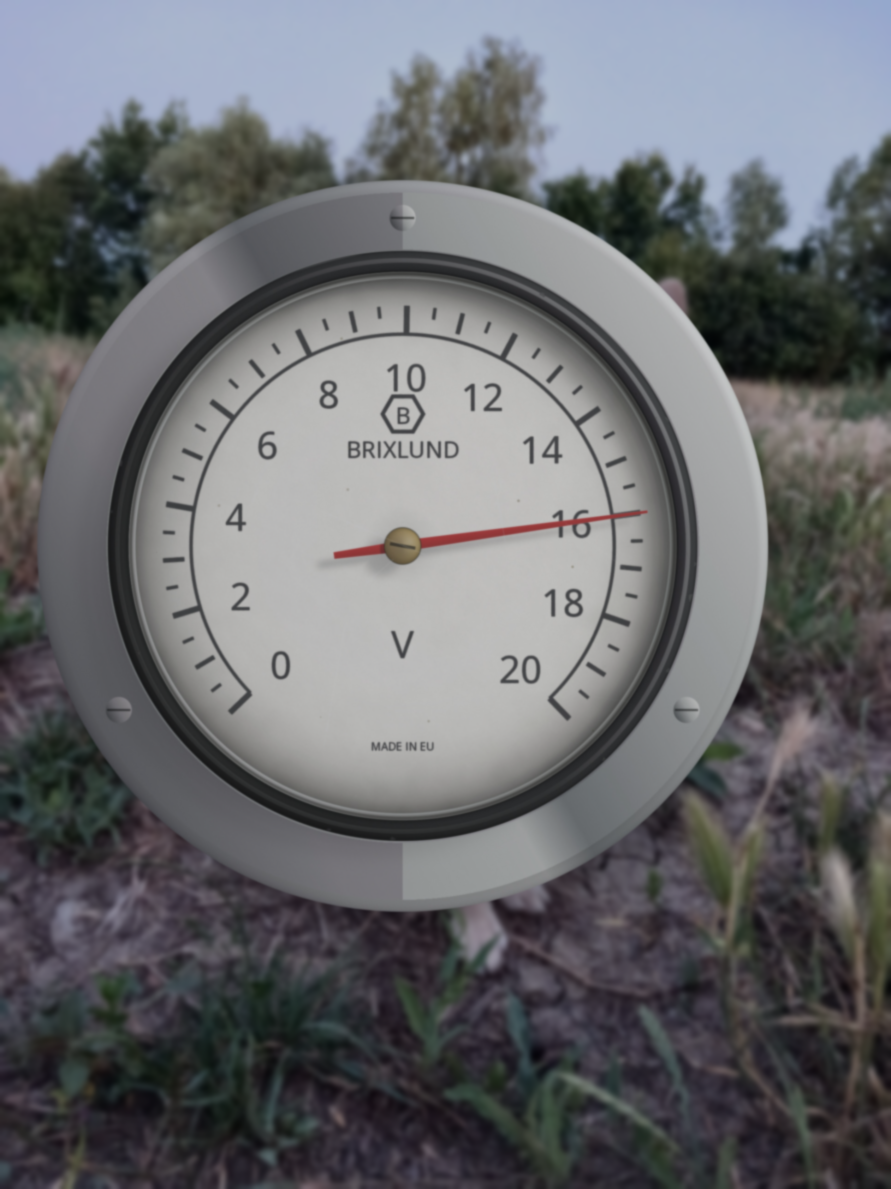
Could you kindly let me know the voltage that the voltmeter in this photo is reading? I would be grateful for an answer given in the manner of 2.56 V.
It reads 16 V
